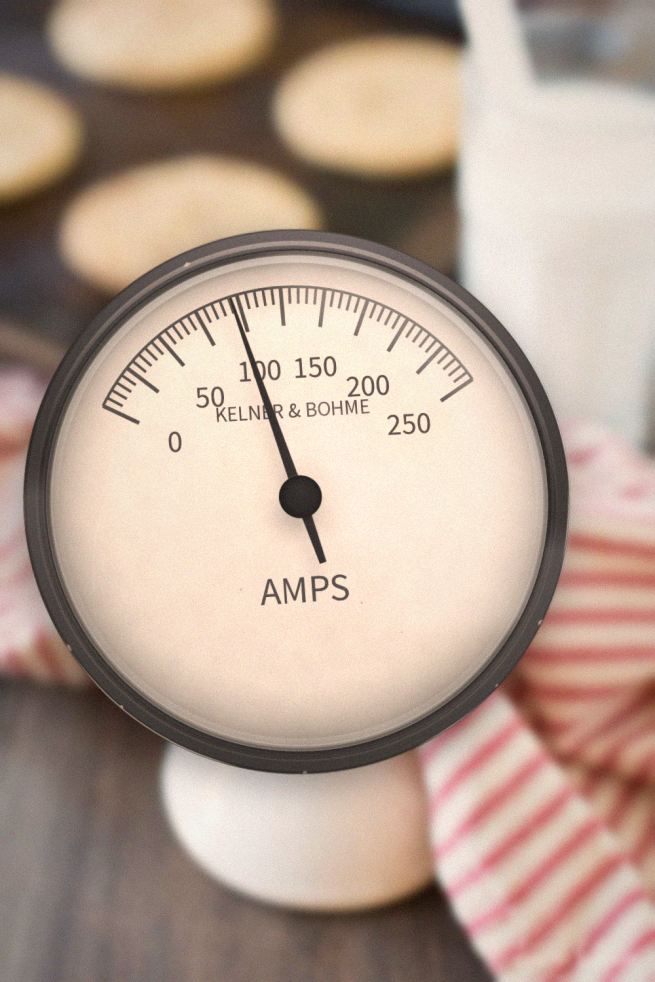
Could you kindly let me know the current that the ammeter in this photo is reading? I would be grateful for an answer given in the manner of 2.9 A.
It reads 95 A
